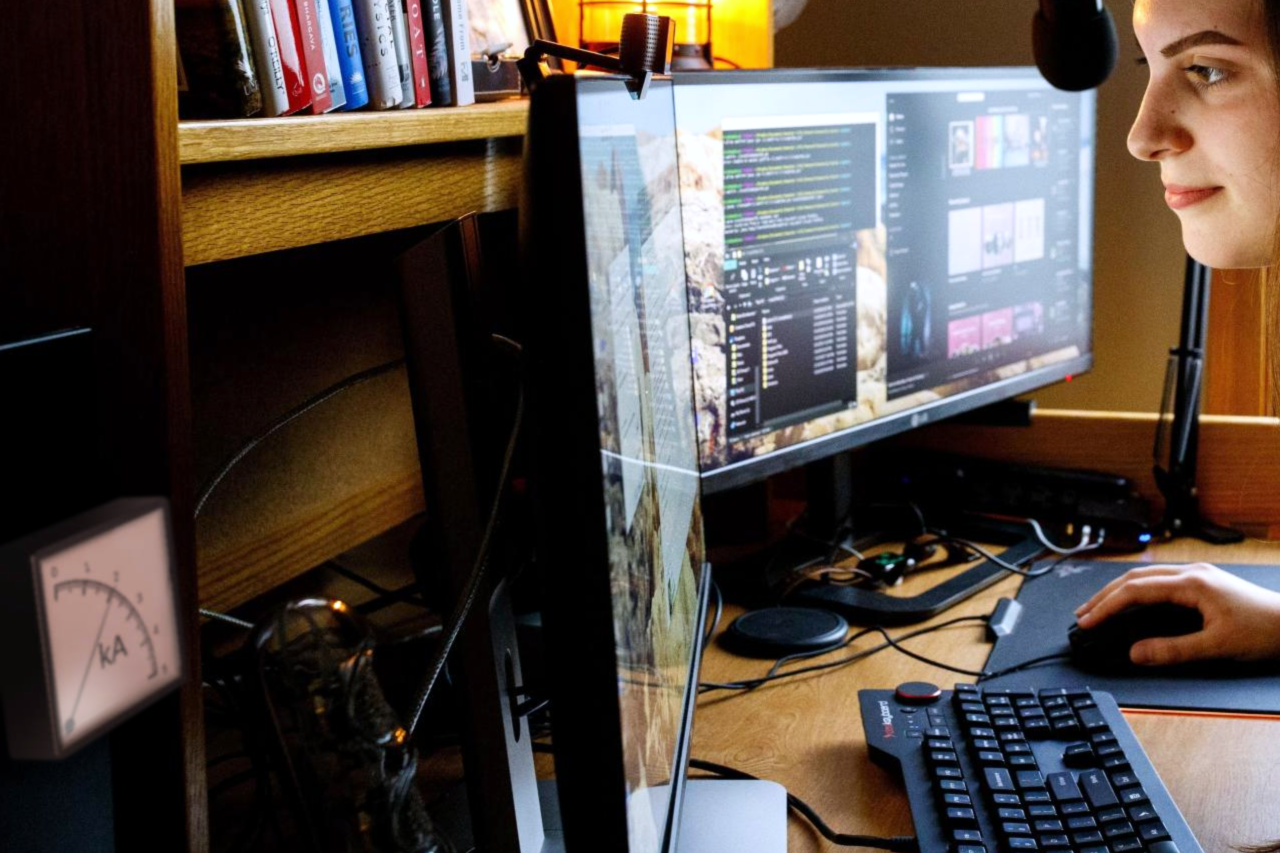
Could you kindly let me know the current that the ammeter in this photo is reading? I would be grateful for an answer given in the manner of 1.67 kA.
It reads 2 kA
